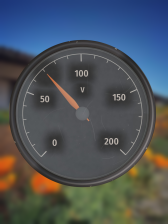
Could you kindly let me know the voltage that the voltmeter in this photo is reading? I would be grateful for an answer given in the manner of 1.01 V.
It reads 70 V
